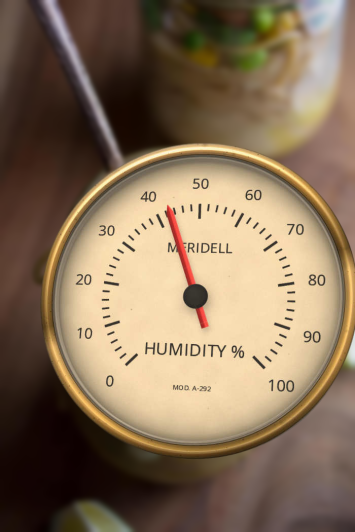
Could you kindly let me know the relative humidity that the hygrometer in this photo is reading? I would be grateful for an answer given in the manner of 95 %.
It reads 43 %
